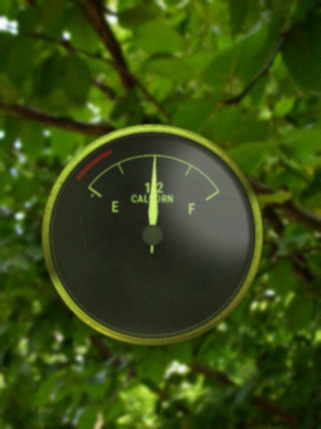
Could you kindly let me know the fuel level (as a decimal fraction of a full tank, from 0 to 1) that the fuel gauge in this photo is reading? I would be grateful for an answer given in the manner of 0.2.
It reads 0.5
